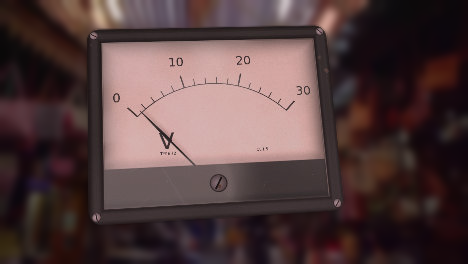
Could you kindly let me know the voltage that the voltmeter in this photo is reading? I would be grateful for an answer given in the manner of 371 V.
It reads 1 V
